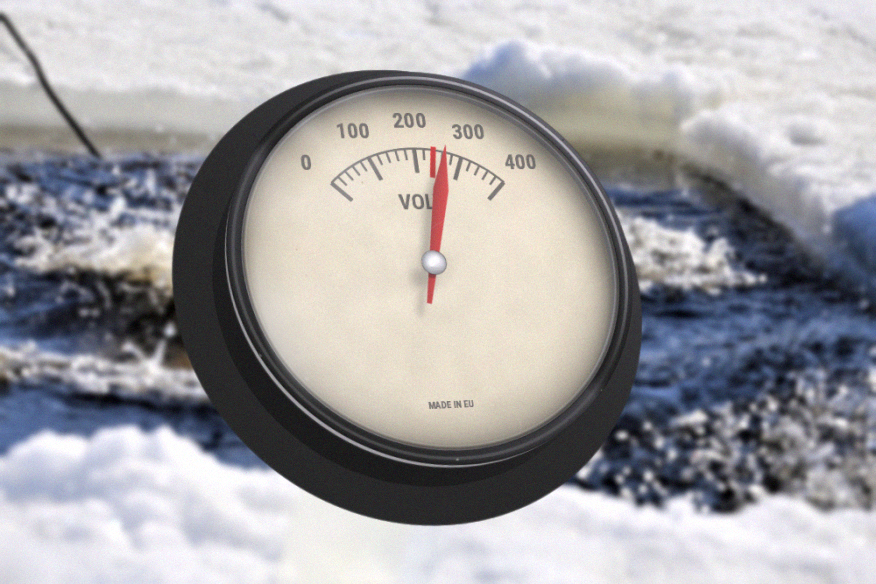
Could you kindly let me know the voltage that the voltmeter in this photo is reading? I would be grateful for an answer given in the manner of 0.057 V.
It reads 260 V
